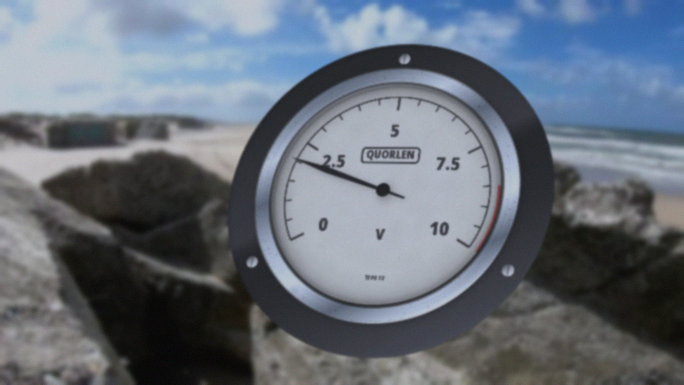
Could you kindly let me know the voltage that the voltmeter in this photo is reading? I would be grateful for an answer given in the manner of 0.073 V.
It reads 2 V
